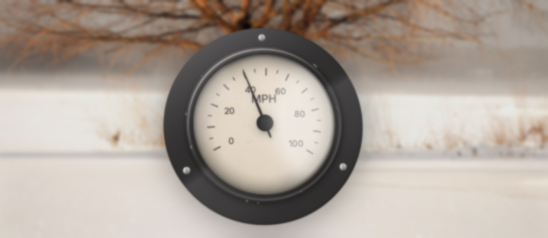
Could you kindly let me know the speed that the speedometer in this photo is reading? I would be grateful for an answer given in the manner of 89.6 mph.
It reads 40 mph
